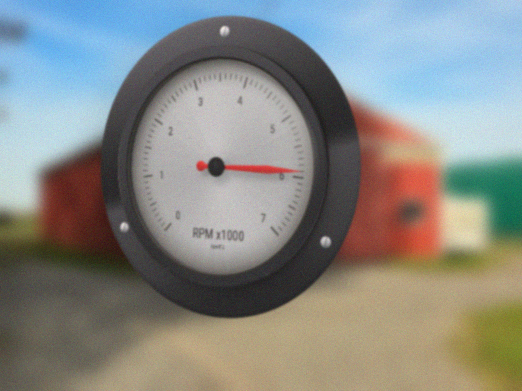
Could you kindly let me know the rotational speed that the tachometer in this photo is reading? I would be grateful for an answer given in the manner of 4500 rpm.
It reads 5900 rpm
